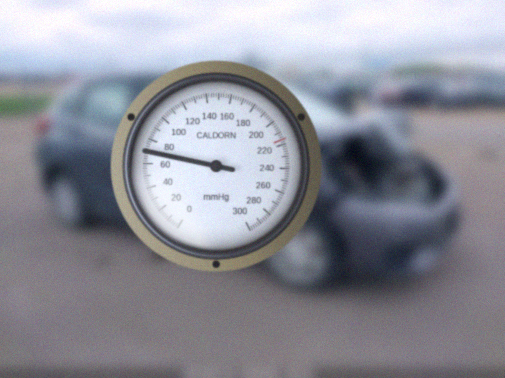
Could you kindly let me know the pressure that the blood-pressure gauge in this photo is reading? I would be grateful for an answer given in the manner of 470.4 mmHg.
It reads 70 mmHg
